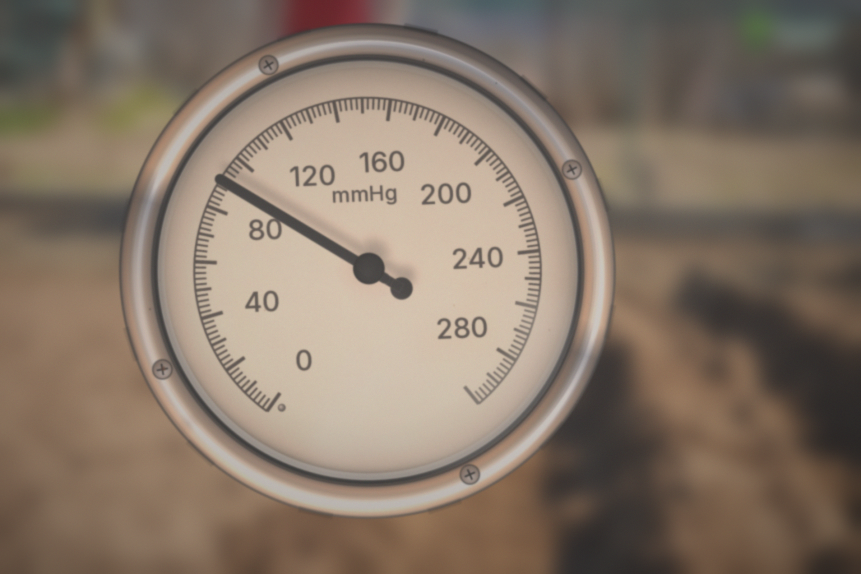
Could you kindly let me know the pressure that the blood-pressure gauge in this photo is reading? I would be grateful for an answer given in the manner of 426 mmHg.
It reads 90 mmHg
